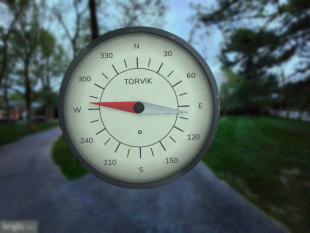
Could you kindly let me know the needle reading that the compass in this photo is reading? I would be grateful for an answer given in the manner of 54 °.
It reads 277.5 °
